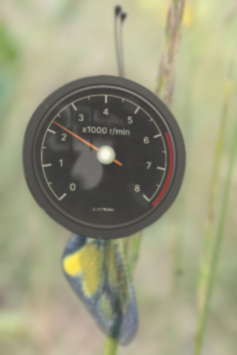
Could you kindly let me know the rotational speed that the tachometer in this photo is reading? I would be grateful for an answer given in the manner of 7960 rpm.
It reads 2250 rpm
